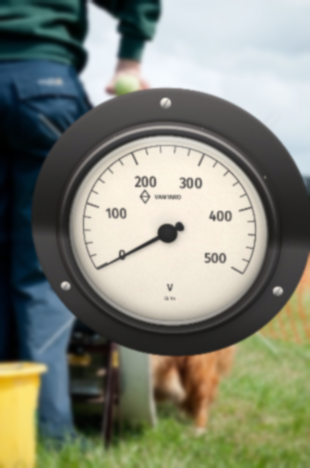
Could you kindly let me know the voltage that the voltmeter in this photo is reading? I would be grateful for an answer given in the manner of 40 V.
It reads 0 V
